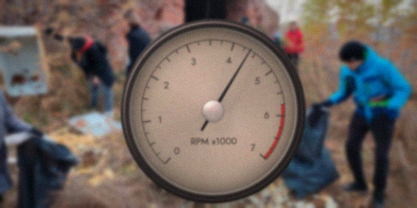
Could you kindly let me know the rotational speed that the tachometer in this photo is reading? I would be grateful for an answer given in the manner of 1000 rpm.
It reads 4375 rpm
